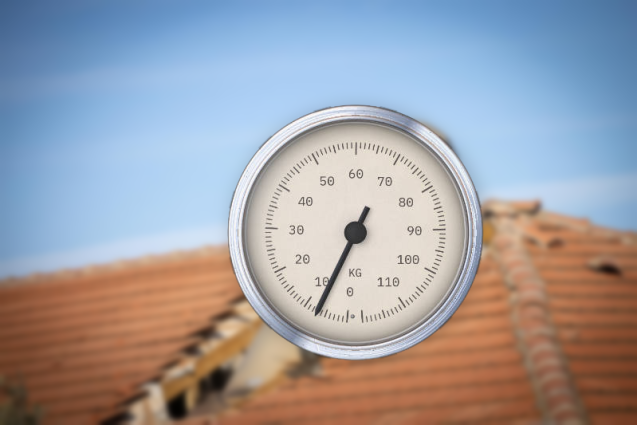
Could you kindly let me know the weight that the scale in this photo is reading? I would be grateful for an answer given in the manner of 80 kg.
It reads 7 kg
